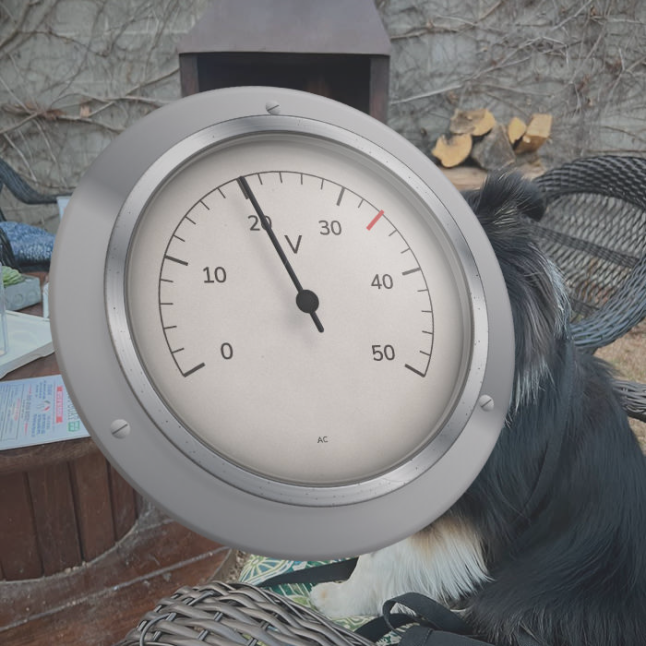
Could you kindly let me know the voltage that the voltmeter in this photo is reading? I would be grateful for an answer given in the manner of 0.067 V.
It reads 20 V
